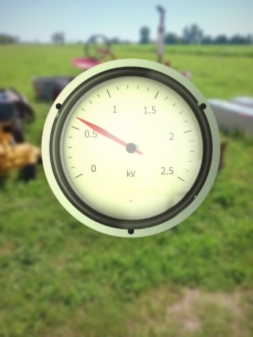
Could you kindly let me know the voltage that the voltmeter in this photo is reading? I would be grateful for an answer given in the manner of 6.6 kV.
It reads 0.6 kV
